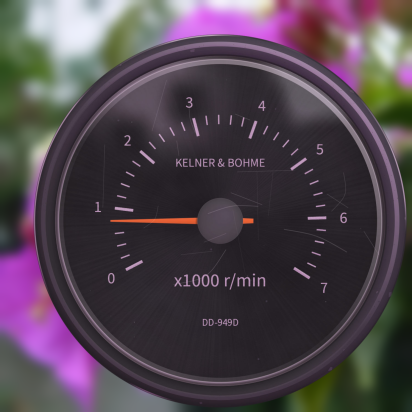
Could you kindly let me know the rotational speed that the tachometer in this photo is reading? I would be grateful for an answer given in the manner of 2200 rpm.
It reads 800 rpm
